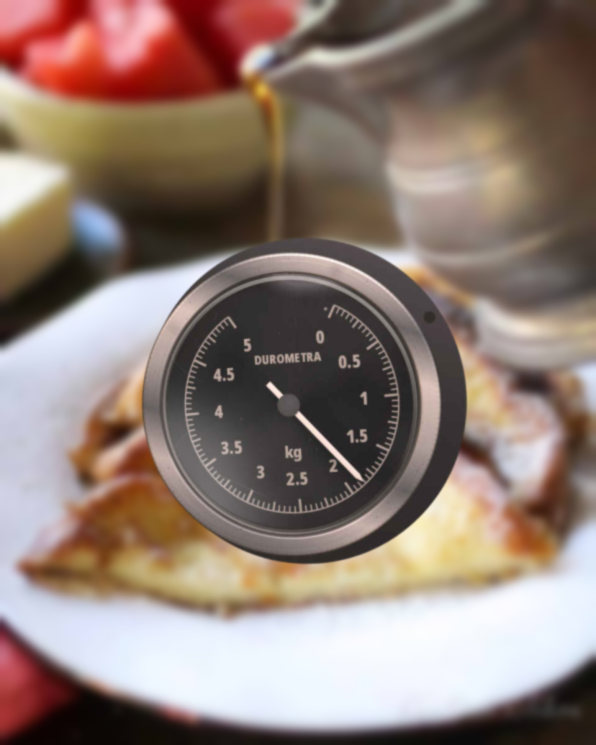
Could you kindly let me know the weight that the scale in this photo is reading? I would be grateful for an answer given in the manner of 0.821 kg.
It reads 1.85 kg
